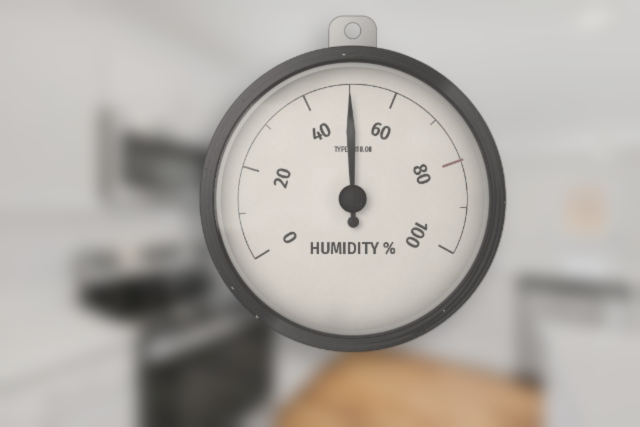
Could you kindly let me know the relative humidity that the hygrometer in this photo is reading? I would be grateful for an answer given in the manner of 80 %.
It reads 50 %
